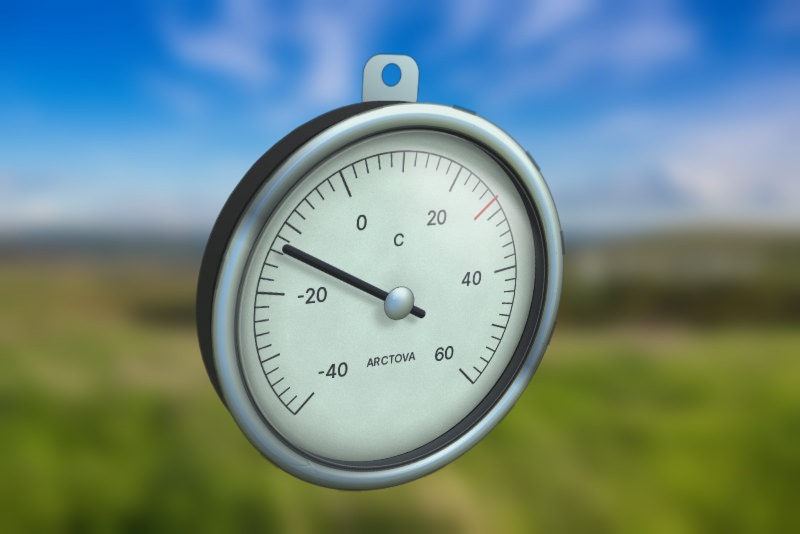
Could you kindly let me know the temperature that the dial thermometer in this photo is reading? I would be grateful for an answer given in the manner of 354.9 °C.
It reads -13 °C
